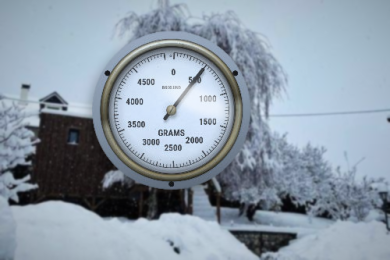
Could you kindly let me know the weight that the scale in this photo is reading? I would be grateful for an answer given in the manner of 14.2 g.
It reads 500 g
